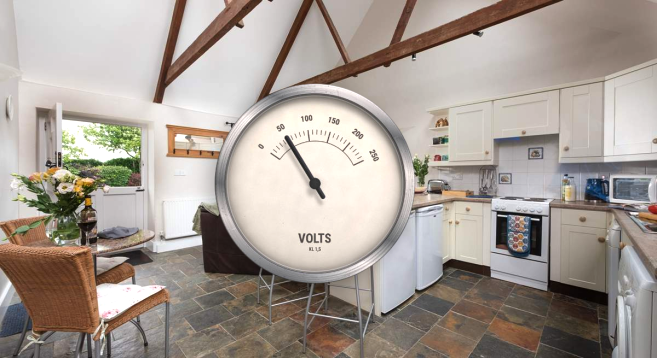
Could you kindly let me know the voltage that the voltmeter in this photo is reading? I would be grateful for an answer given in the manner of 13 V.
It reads 50 V
